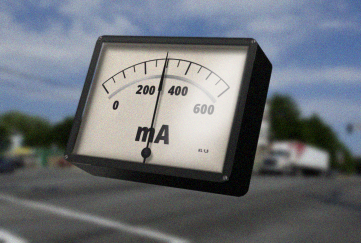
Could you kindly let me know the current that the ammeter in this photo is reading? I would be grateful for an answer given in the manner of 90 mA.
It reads 300 mA
